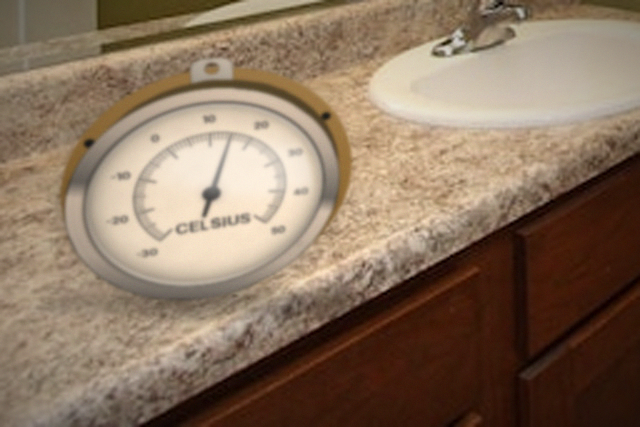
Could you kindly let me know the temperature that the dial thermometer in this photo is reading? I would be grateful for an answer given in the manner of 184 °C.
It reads 15 °C
